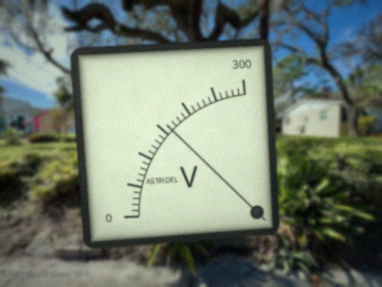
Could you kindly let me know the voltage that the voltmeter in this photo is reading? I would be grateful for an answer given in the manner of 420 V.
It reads 160 V
